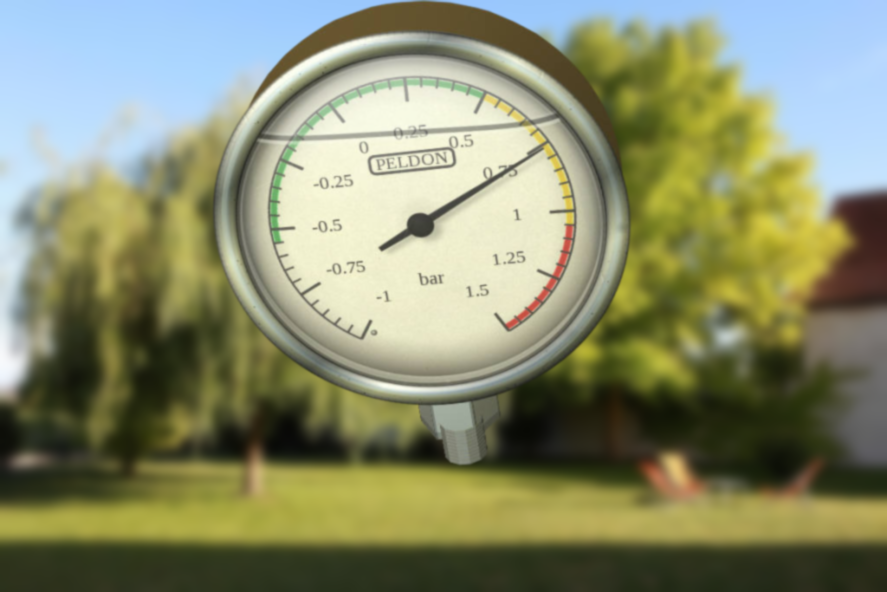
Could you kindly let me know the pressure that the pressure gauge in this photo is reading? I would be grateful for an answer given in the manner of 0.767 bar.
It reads 0.75 bar
